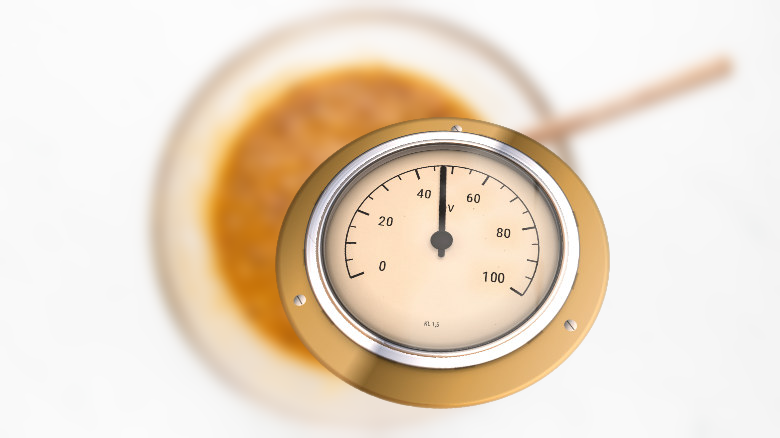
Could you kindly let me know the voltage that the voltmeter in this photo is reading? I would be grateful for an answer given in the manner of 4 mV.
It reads 47.5 mV
